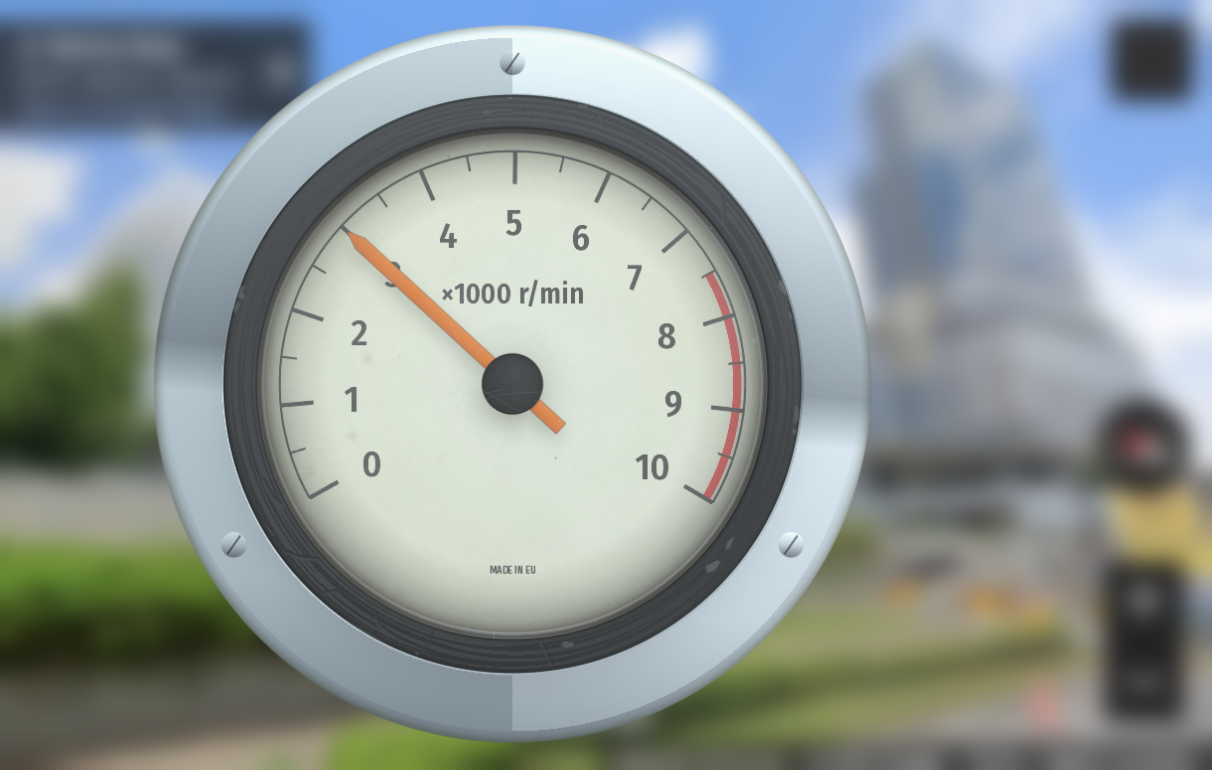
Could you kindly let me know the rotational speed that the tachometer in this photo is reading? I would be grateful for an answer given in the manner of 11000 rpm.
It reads 3000 rpm
